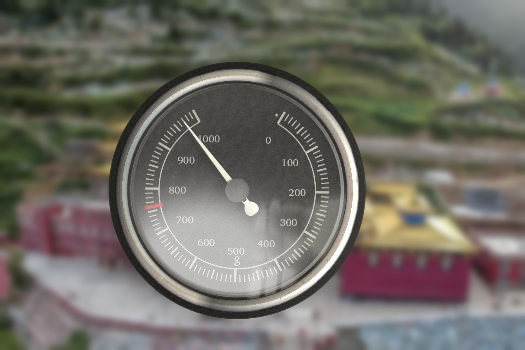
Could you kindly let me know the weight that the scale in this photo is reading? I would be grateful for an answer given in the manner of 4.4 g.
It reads 970 g
